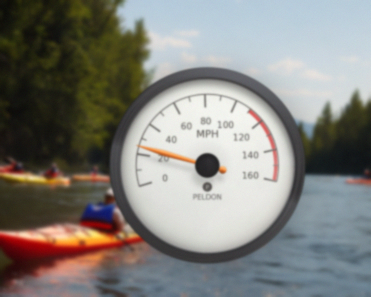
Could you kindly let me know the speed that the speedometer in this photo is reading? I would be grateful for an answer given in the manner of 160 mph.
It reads 25 mph
